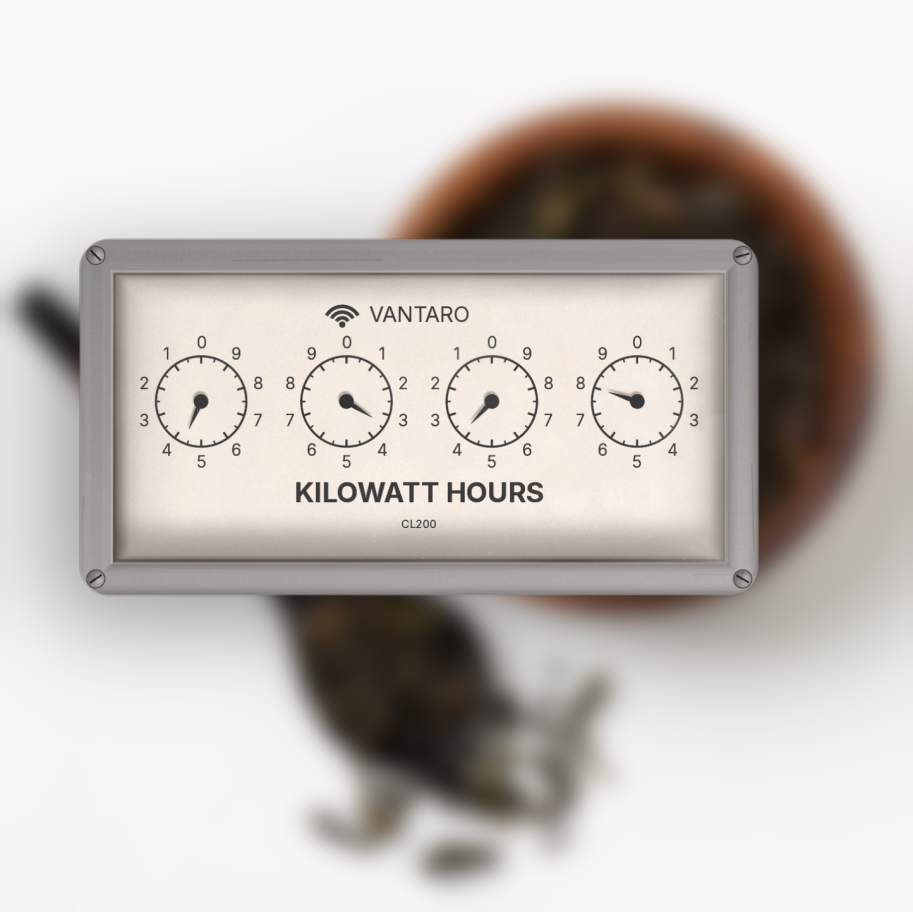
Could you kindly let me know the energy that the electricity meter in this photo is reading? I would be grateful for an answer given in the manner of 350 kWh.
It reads 4338 kWh
